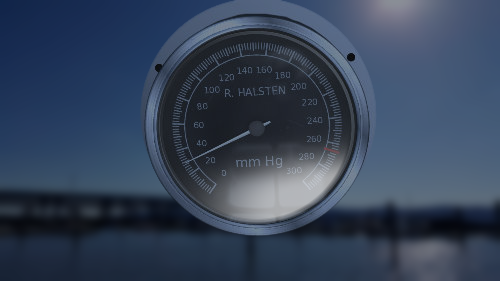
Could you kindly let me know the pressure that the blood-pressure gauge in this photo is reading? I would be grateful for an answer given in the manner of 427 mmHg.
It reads 30 mmHg
